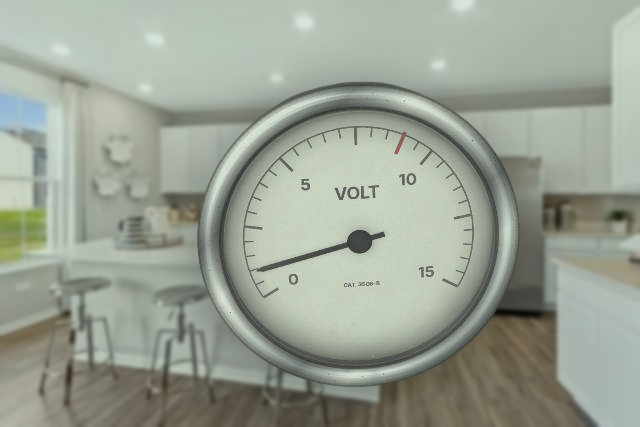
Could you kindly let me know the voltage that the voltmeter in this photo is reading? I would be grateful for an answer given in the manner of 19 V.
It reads 1 V
